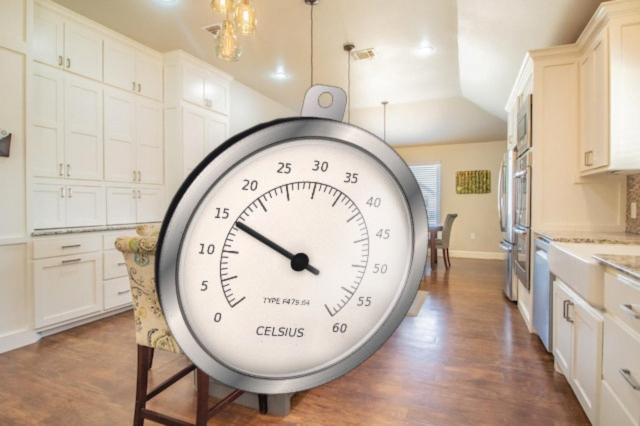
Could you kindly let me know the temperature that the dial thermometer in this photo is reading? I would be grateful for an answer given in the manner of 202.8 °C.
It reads 15 °C
